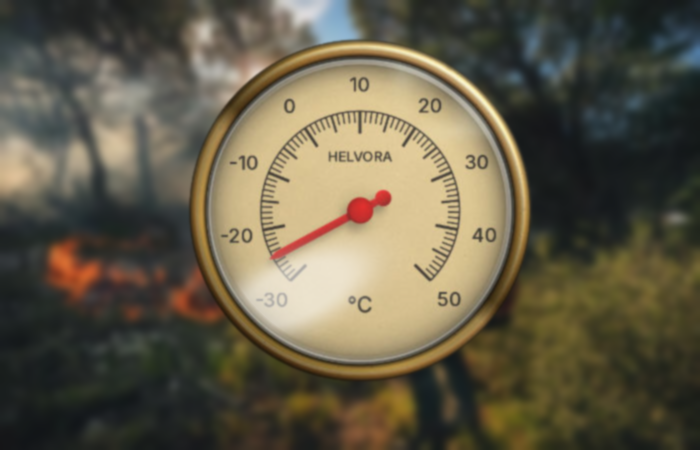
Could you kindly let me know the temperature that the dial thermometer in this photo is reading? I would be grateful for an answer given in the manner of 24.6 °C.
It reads -25 °C
